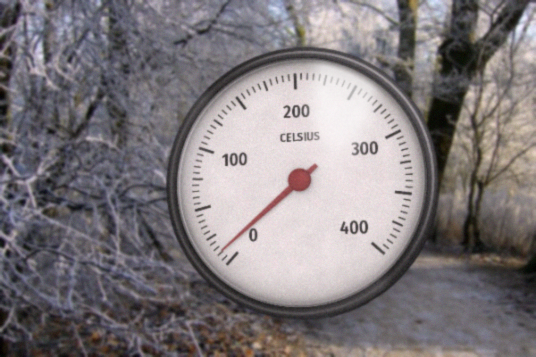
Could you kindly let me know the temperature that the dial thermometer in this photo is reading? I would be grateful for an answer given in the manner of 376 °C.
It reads 10 °C
